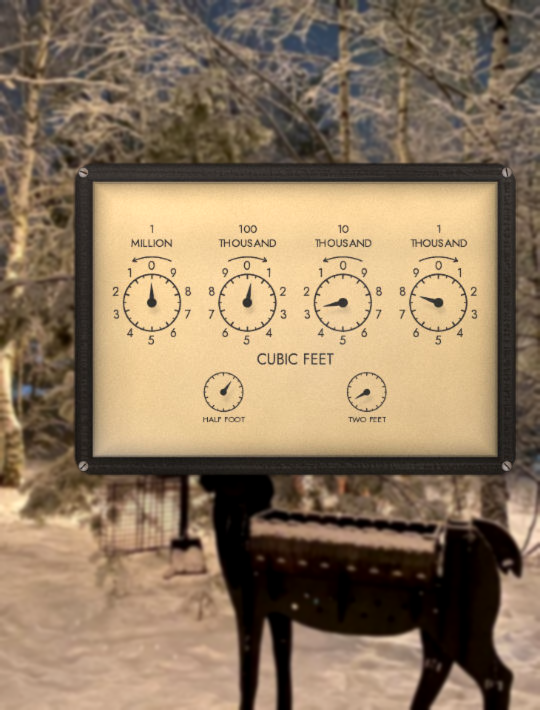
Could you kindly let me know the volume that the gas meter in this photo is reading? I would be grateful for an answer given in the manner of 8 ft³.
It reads 2800 ft³
